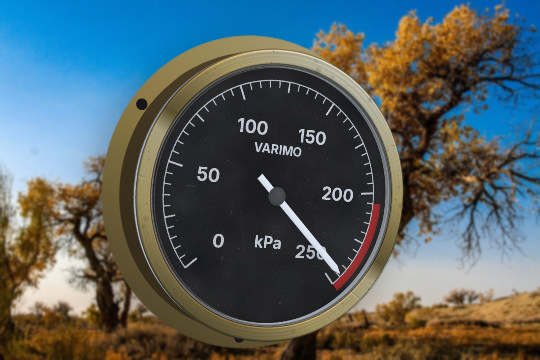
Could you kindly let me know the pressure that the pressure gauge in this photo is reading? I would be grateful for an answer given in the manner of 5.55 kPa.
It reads 245 kPa
